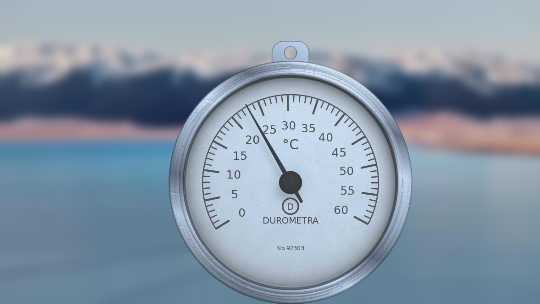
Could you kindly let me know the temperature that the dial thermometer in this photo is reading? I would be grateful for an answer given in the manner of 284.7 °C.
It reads 23 °C
